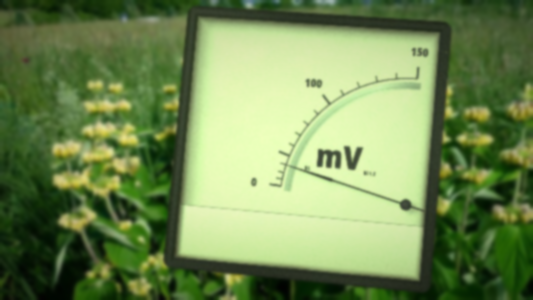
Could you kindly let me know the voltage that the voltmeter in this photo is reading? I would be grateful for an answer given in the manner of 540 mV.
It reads 40 mV
